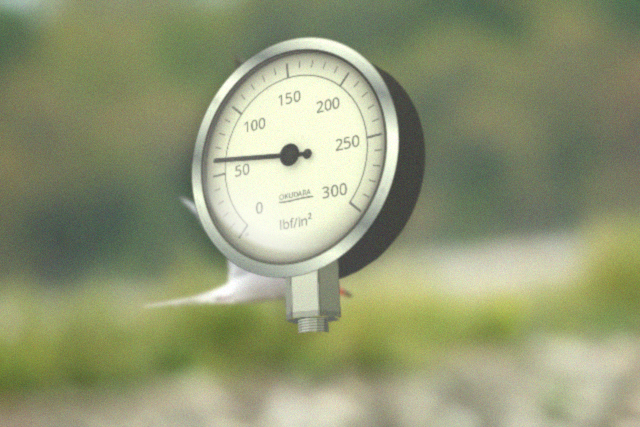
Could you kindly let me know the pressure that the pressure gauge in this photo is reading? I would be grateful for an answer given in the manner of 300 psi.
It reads 60 psi
